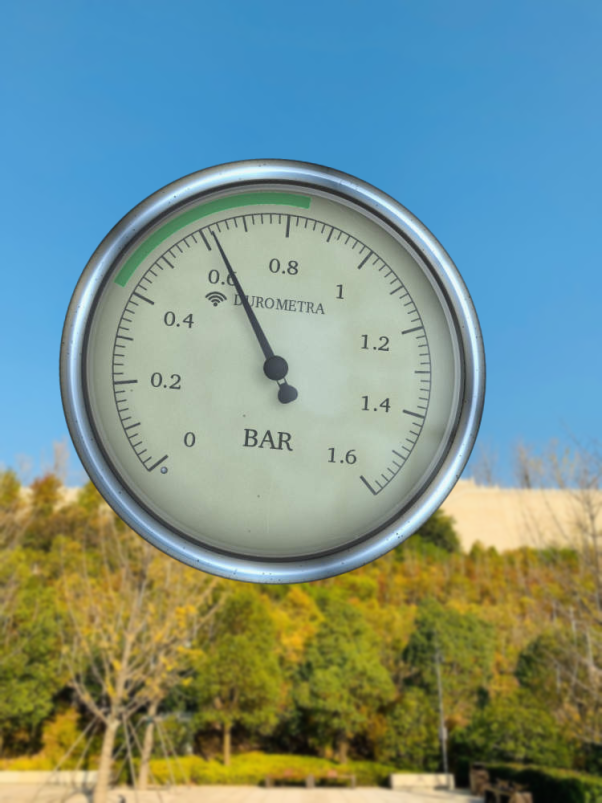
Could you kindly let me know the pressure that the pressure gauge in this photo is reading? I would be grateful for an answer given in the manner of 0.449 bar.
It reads 0.62 bar
